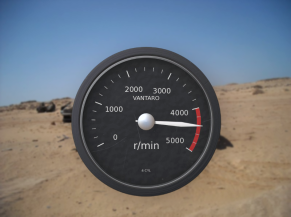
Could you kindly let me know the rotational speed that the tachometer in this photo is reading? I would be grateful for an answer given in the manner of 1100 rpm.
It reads 4400 rpm
